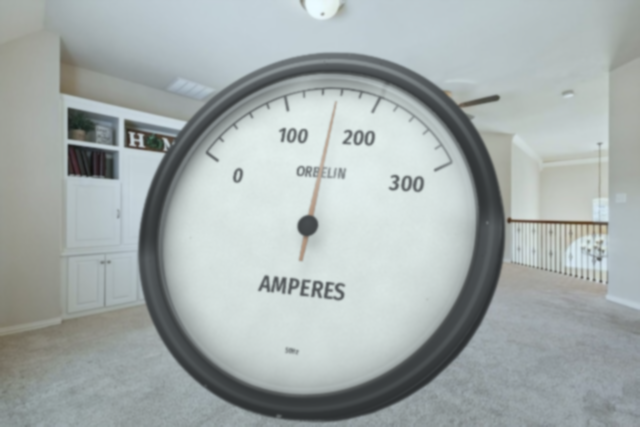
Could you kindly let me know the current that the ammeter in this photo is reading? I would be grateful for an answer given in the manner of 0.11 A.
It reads 160 A
